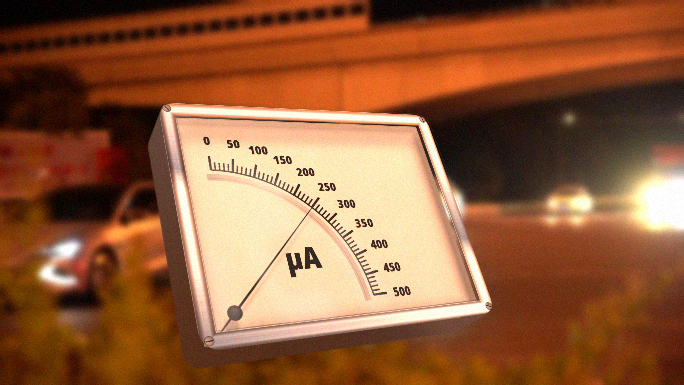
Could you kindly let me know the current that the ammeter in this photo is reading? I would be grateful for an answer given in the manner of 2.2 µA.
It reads 250 µA
